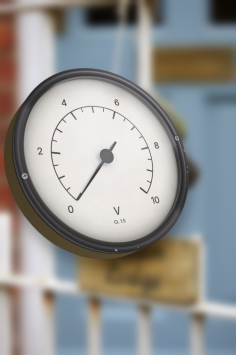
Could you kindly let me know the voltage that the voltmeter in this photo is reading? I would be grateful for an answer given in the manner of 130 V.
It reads 0 V
